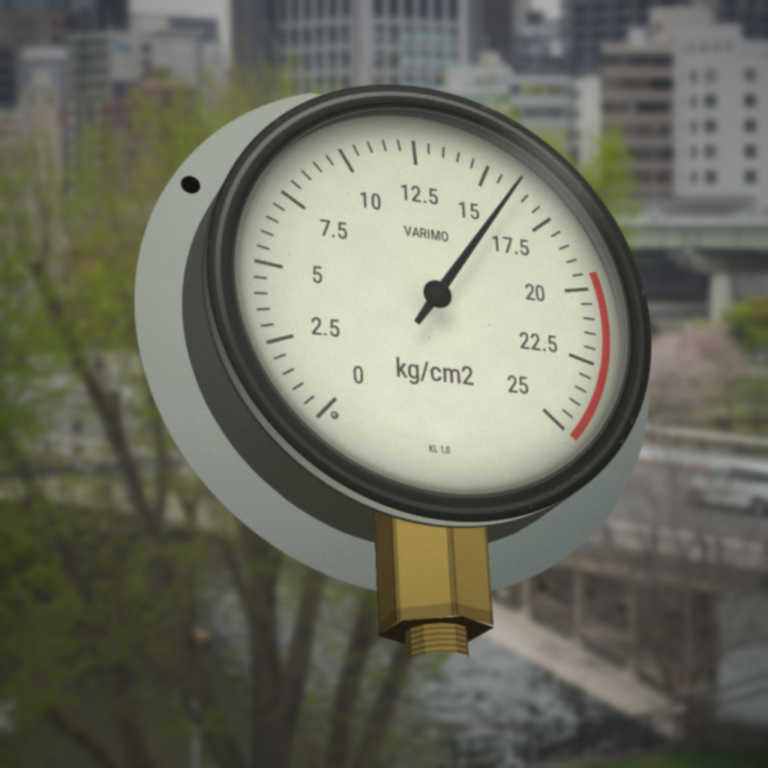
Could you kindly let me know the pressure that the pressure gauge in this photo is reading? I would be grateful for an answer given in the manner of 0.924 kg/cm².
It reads 16 kg/cm²
